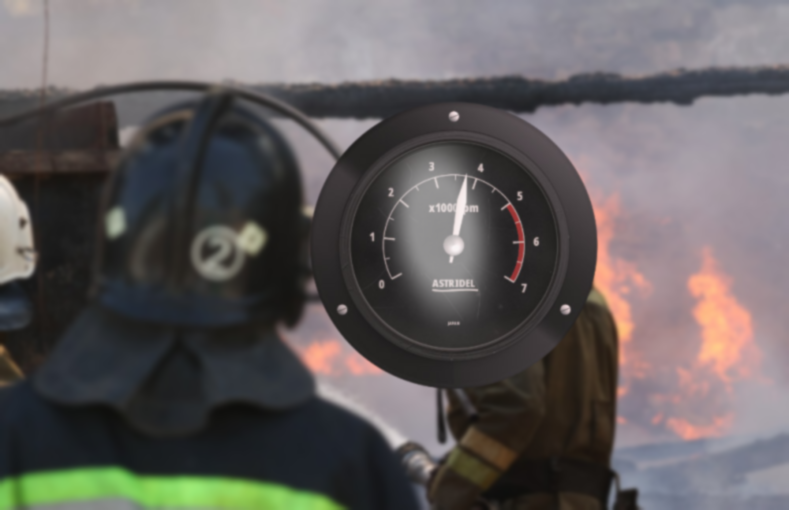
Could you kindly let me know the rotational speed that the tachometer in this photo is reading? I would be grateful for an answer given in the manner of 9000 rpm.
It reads 3750 rpm
